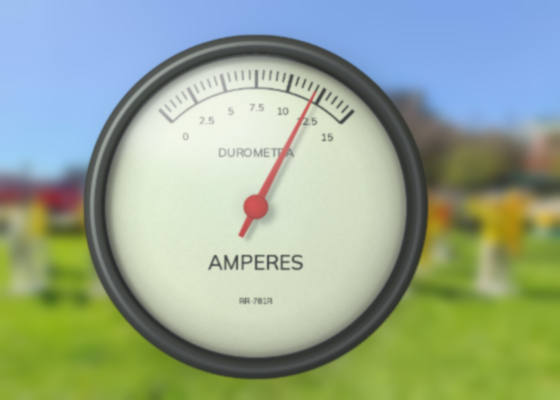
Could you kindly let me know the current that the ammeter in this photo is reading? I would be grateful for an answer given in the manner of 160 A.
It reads 12 A
